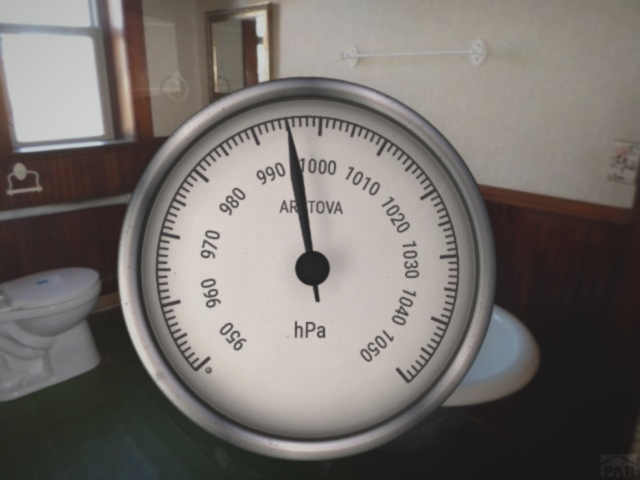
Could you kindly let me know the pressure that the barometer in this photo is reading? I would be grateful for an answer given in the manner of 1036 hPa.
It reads 995 hPa
